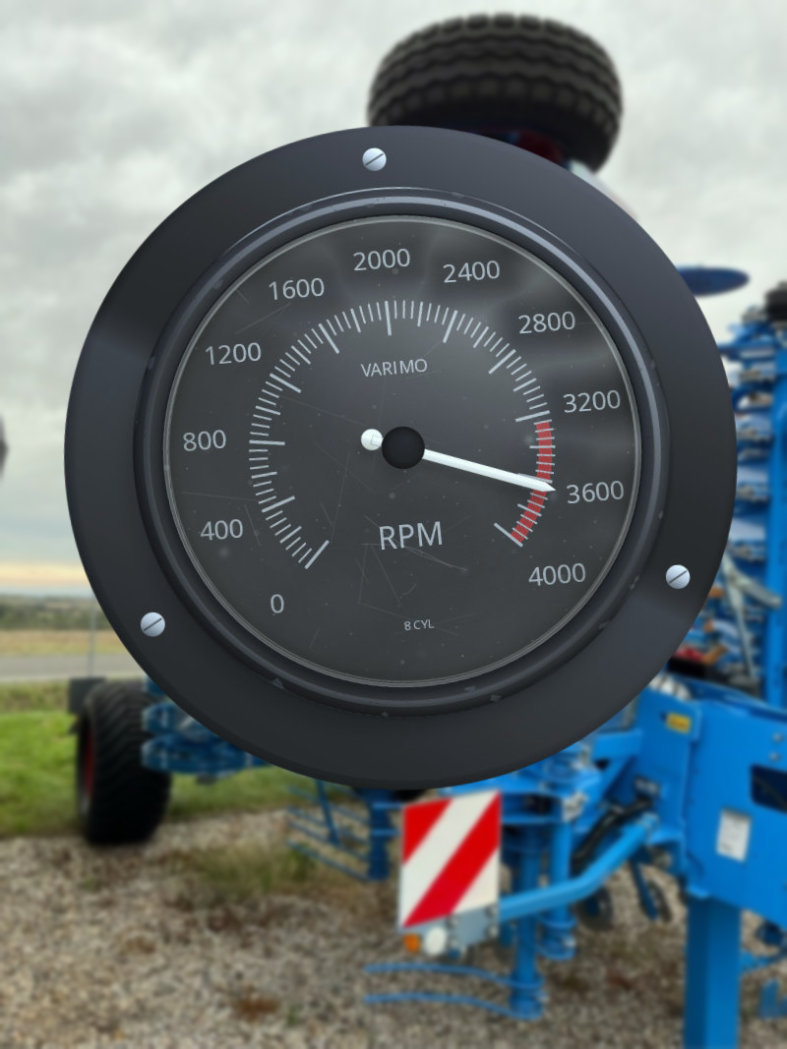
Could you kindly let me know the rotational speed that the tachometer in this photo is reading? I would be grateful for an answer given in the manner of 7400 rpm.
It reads 3650 rpm
